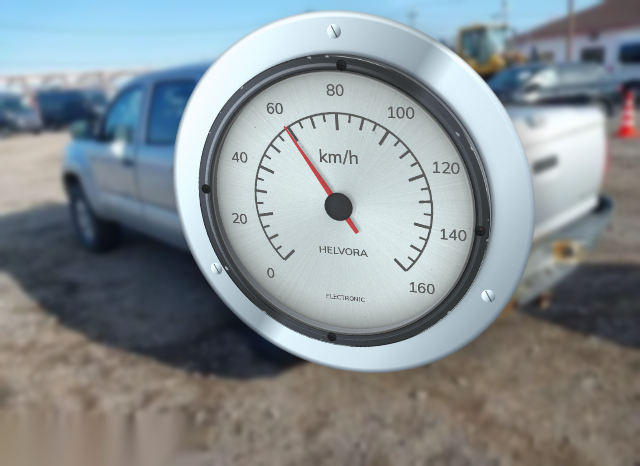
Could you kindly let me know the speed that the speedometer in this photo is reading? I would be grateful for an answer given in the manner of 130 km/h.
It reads 60 km/h
